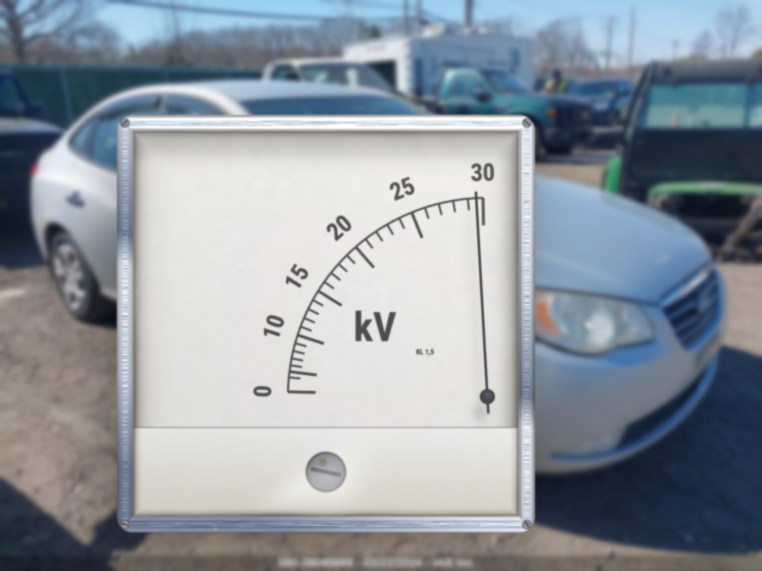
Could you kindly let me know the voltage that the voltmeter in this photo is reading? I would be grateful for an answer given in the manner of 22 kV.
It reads 29.5 kV
